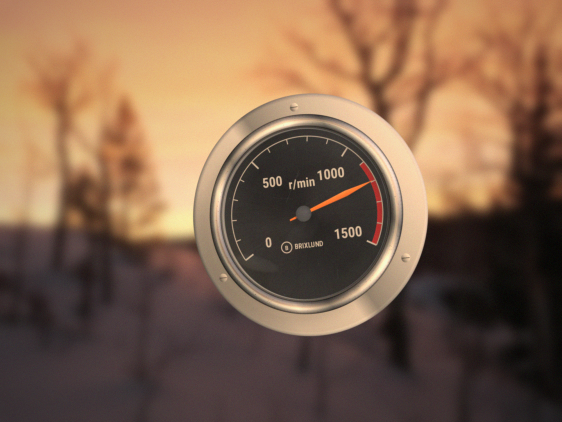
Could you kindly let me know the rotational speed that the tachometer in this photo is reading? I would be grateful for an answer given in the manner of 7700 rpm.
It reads 1200 rpm
